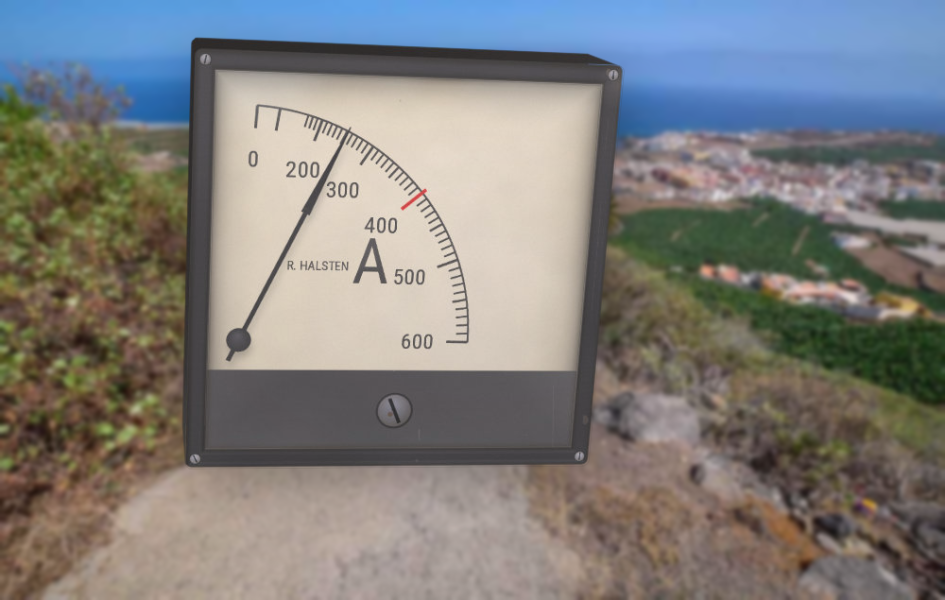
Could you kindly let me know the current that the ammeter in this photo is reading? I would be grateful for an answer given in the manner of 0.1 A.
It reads 250 A
